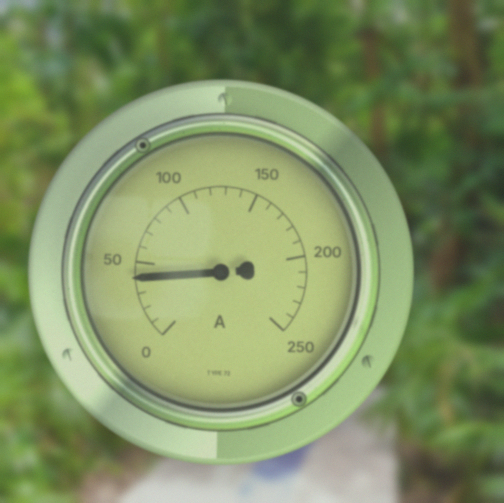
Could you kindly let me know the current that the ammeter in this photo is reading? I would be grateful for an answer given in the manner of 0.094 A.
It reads 40 A
